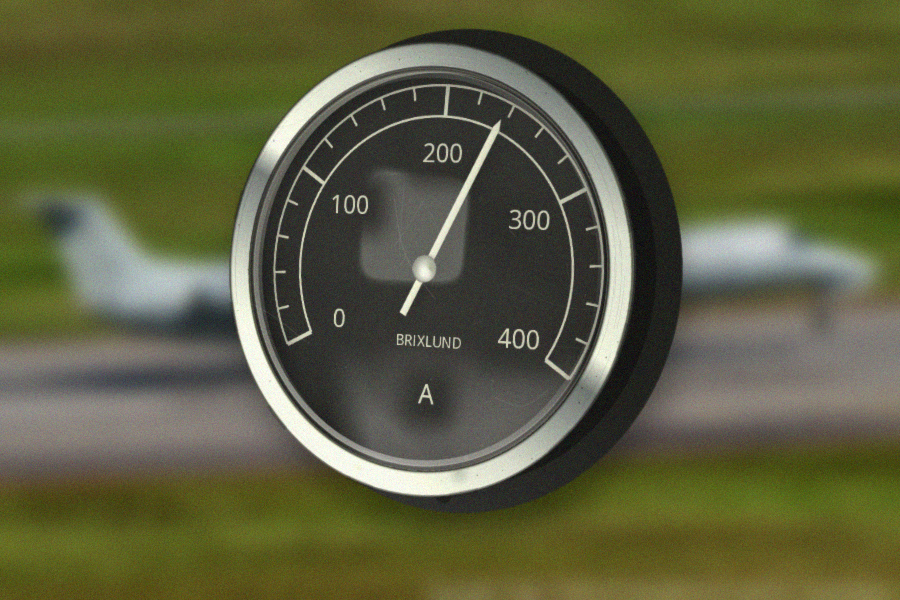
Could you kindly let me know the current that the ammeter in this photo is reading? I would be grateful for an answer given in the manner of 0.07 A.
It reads 240 A
